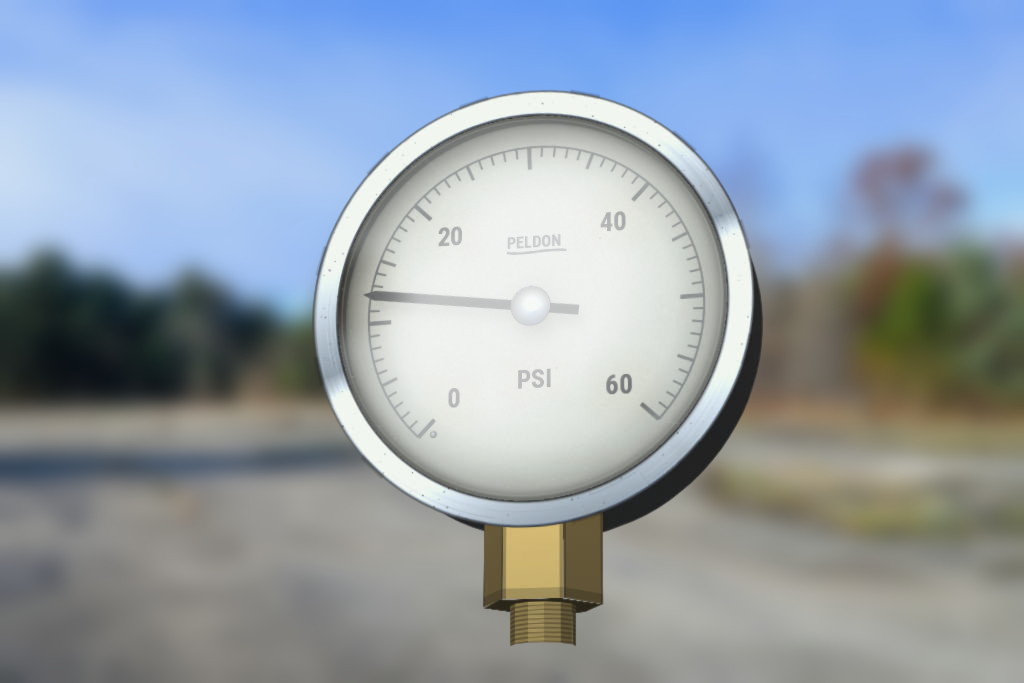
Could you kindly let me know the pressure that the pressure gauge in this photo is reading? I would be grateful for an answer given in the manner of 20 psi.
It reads 12 psi
